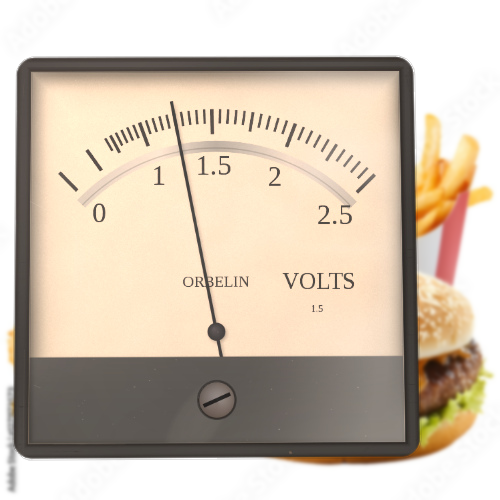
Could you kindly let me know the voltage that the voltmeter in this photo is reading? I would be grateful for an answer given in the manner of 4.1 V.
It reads 1.25 V
